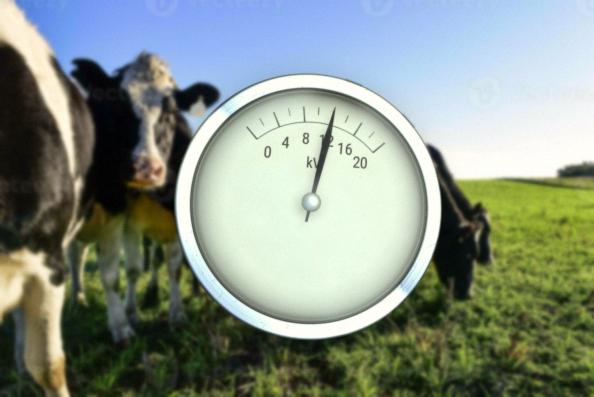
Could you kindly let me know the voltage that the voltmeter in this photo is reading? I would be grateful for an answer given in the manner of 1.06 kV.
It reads 12 kV
